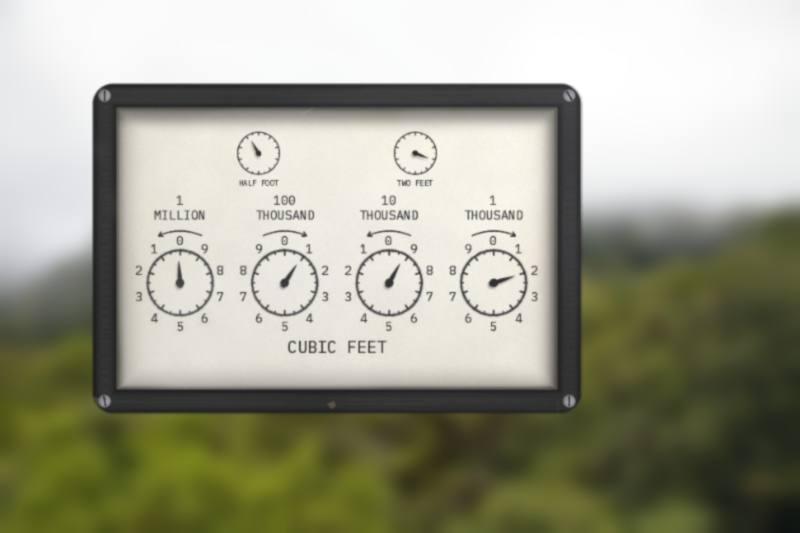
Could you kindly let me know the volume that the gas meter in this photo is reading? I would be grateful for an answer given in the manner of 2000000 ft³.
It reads 9200 ft³
